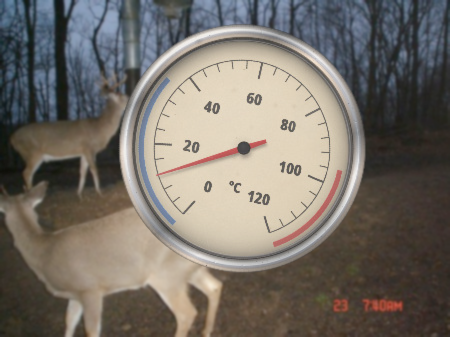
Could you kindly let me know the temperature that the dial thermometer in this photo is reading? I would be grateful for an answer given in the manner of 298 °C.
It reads 12 °C
